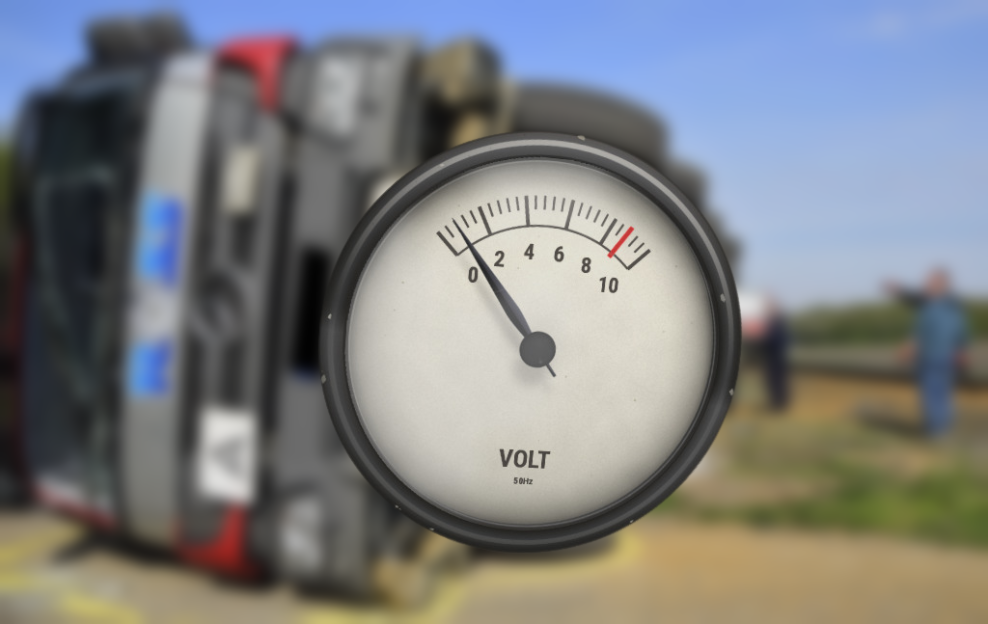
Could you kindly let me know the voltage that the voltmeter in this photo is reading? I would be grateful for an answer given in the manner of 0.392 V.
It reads 0.8 V
